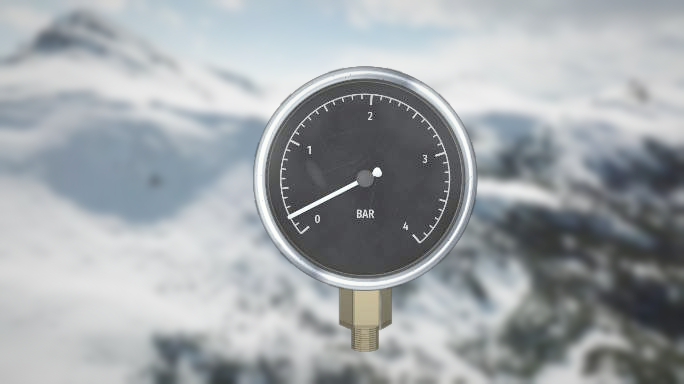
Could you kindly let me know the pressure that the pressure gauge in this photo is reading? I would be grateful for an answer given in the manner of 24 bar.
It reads 0.2 bar
